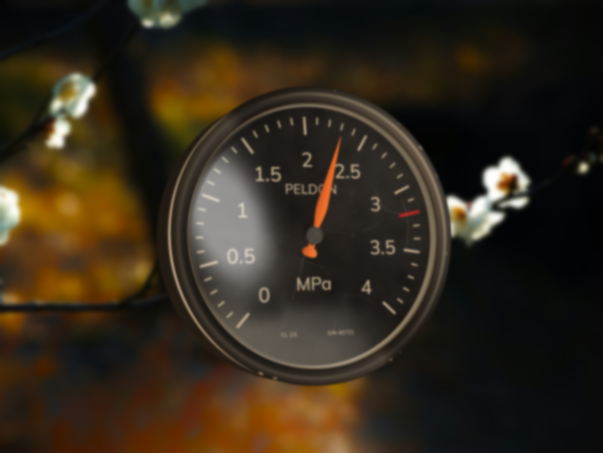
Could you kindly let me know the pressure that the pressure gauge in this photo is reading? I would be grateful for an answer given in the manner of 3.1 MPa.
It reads 2.3 MPa
